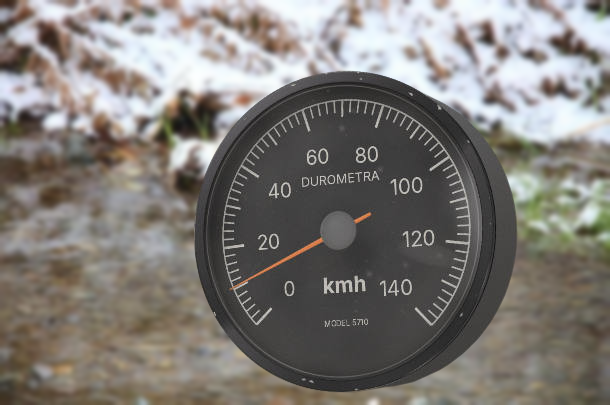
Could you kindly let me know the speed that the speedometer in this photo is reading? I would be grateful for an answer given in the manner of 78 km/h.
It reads 10 km/h
